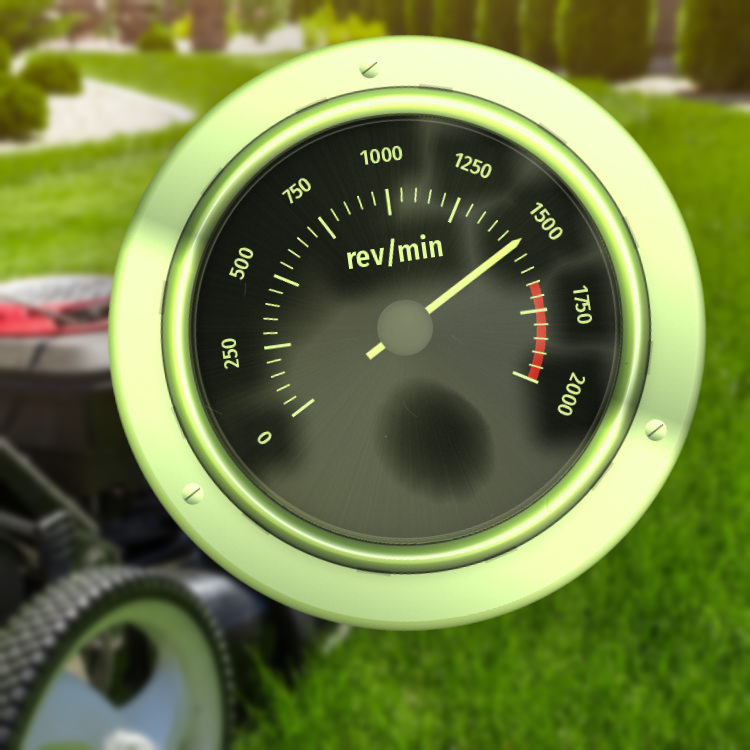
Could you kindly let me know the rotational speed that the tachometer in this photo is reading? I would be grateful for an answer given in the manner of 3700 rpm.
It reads 1500 rpm
